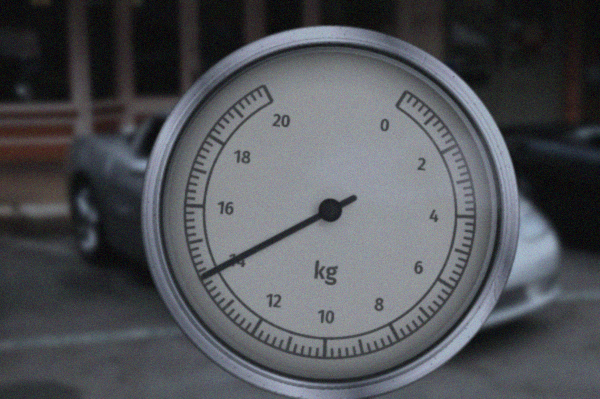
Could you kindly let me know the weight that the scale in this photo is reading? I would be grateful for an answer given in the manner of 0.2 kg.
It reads 14 kg
